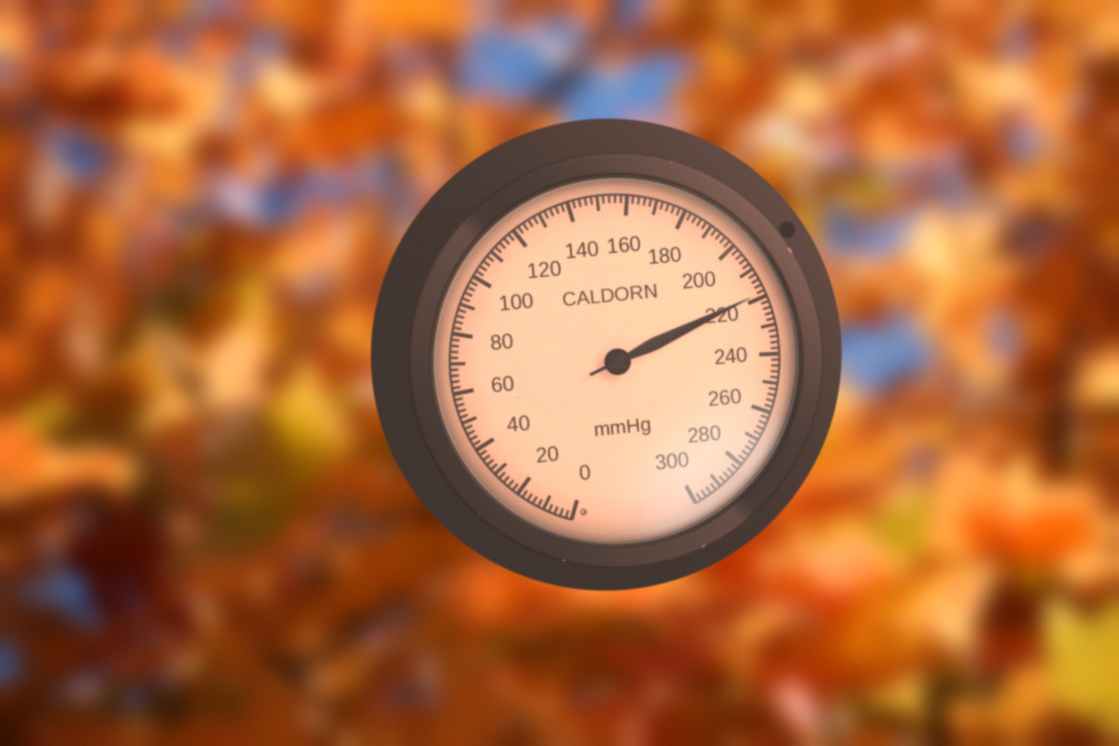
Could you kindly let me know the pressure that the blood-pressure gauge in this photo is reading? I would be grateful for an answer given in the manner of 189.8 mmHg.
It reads 218 mmHg
